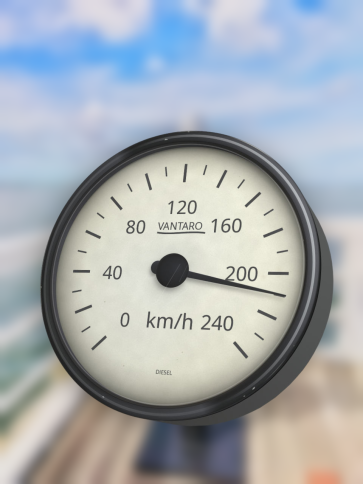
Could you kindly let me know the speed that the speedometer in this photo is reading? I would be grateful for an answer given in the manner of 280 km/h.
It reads 210 km/h
